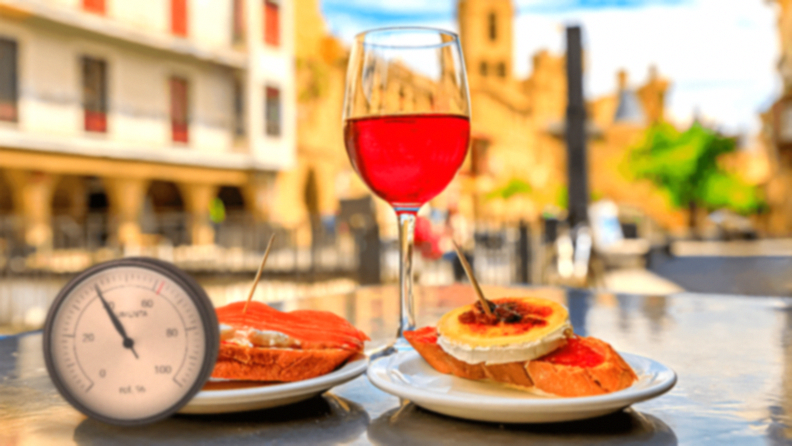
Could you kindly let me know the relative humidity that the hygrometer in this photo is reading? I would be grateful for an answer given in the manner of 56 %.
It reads 40 %
